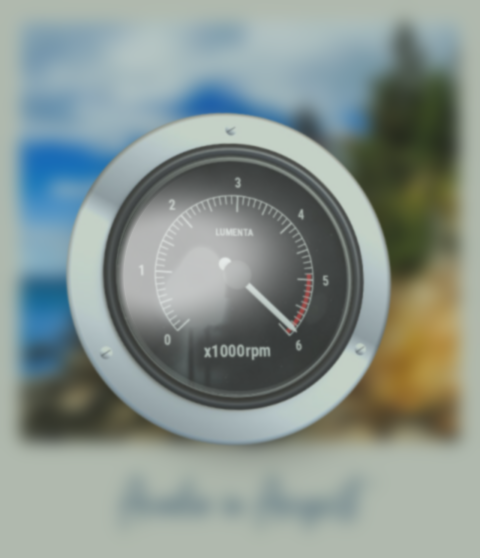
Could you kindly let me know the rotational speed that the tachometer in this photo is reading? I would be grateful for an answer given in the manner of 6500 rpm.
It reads 5900 rpm
